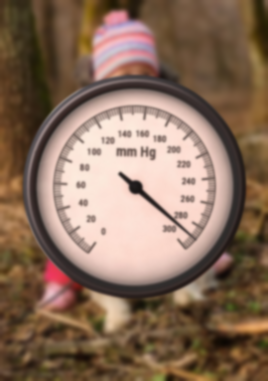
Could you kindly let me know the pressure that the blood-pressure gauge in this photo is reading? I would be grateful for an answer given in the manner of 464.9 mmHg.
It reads 290 mmHg
